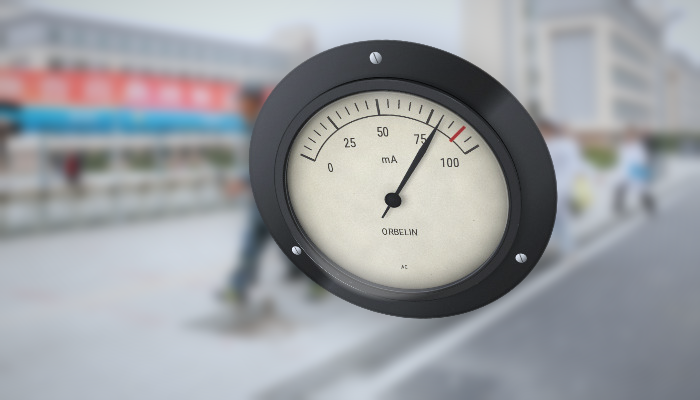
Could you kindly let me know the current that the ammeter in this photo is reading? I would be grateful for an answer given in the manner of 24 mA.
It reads 80 mA
